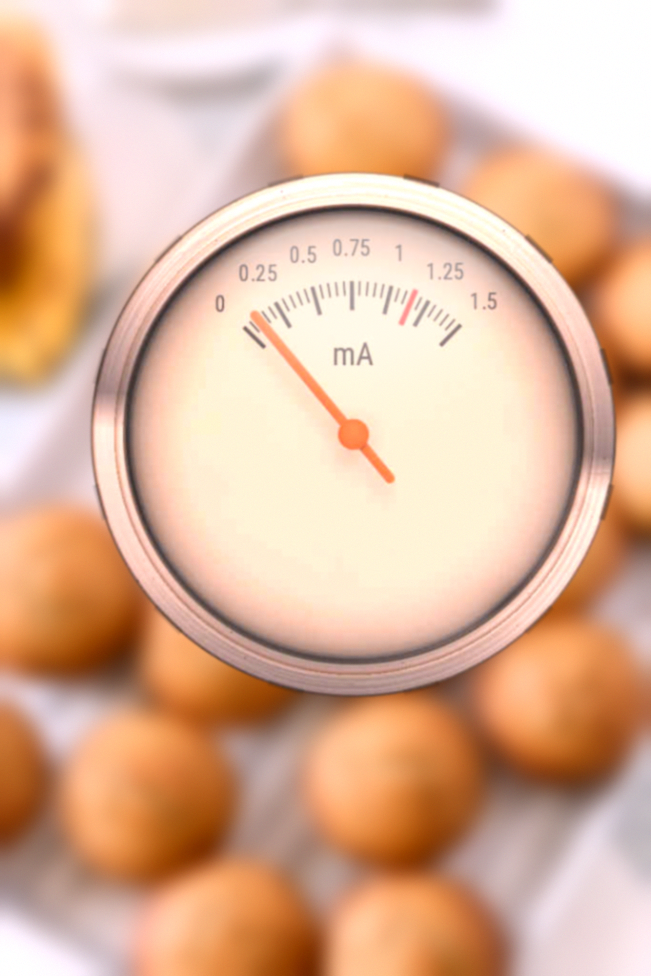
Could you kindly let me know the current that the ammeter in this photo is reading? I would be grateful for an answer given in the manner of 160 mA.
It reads 0.1 mA
